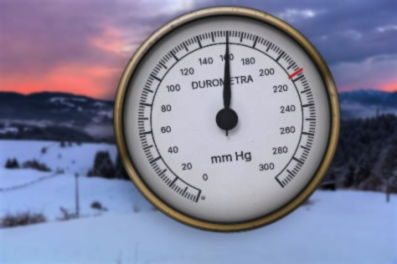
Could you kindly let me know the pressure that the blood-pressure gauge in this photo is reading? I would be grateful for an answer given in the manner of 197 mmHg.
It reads 160 mmHg
